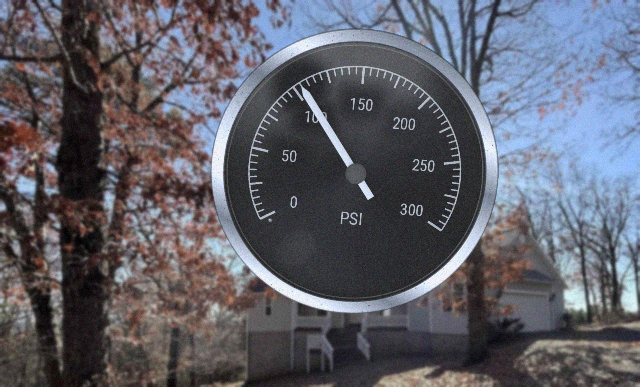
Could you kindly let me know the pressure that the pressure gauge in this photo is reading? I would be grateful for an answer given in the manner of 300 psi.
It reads 105 psi
